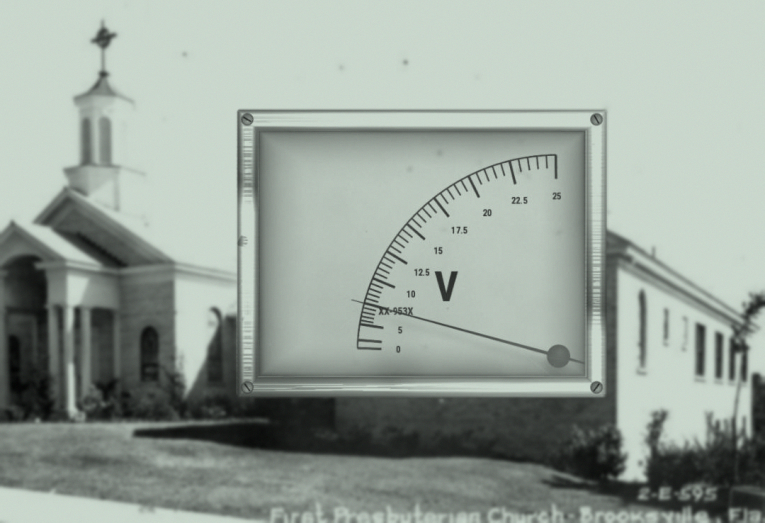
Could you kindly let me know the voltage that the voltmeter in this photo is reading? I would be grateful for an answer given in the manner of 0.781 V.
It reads 7.5 V
